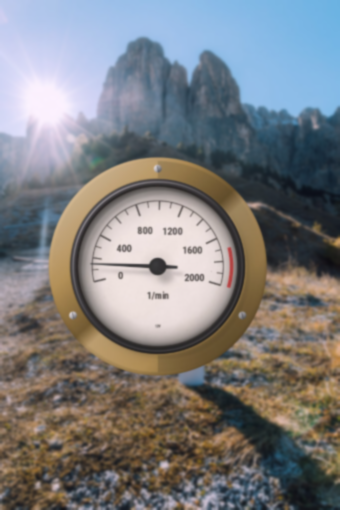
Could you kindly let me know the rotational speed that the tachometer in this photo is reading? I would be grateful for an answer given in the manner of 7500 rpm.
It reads 150 rpm
